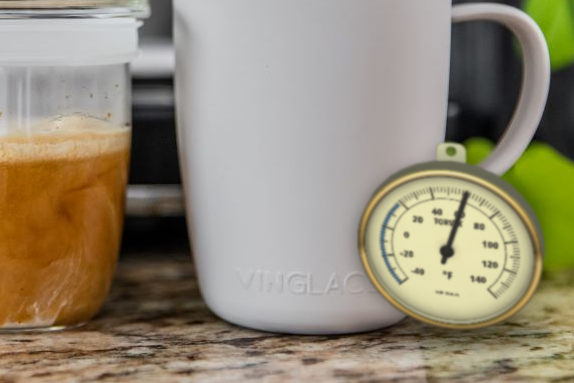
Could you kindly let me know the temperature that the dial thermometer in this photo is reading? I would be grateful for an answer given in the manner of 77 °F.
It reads 60 °F
